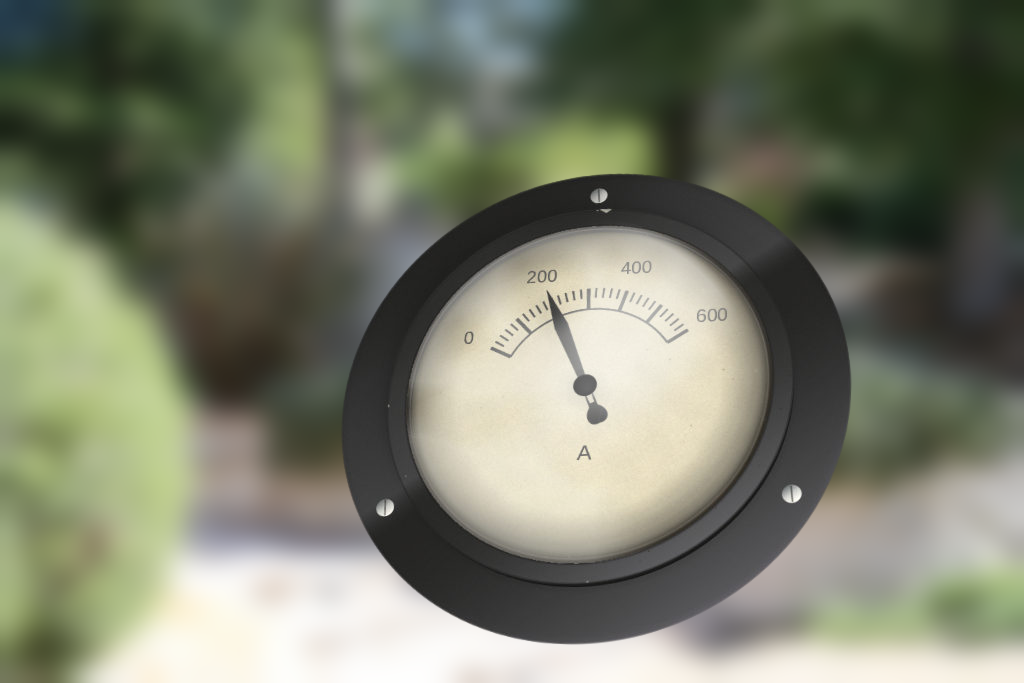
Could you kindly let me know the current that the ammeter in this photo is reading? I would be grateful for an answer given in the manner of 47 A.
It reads 200 A
